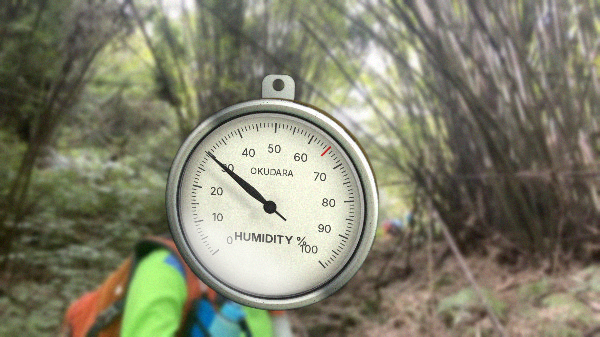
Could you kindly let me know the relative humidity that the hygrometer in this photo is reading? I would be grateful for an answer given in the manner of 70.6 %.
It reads 30 %
